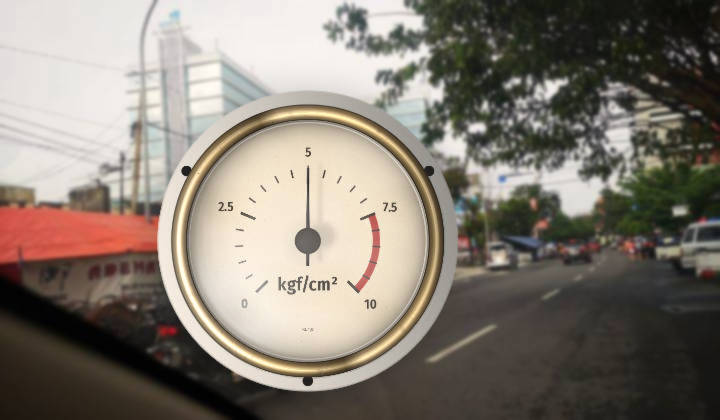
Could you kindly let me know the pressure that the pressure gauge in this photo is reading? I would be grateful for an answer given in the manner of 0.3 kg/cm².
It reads 5 kg/cm²
